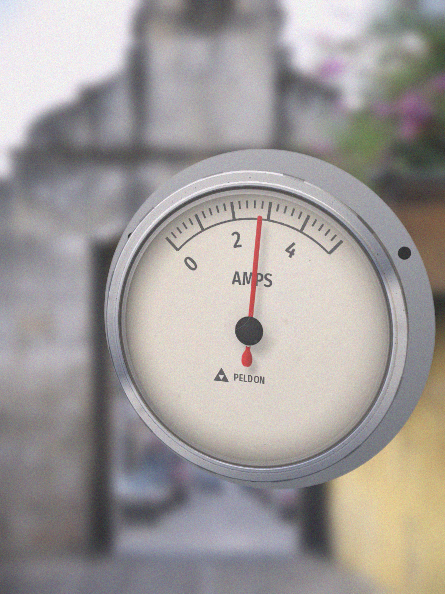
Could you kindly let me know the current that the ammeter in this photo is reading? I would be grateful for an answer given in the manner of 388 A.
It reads 2.8 A
